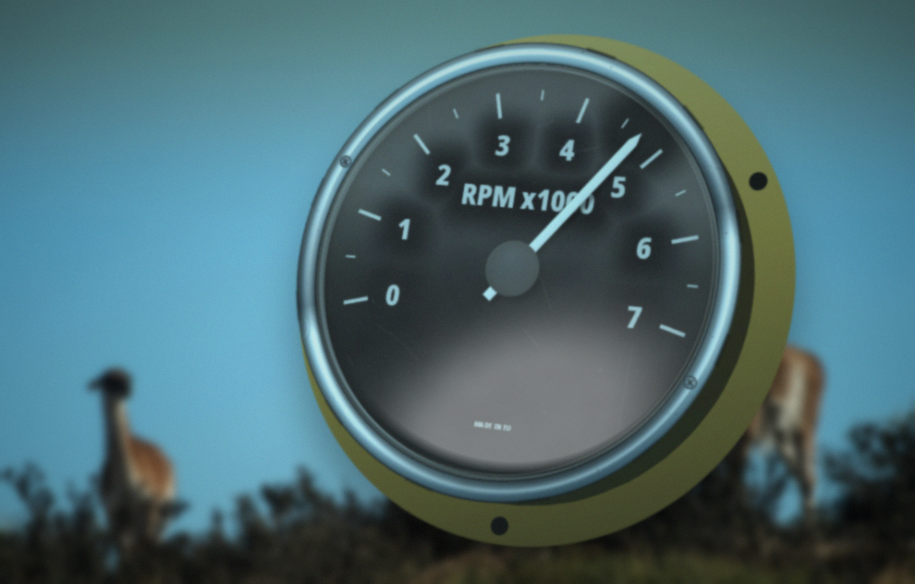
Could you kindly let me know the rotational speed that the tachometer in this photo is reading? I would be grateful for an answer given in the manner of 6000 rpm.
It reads 4750 rpm
